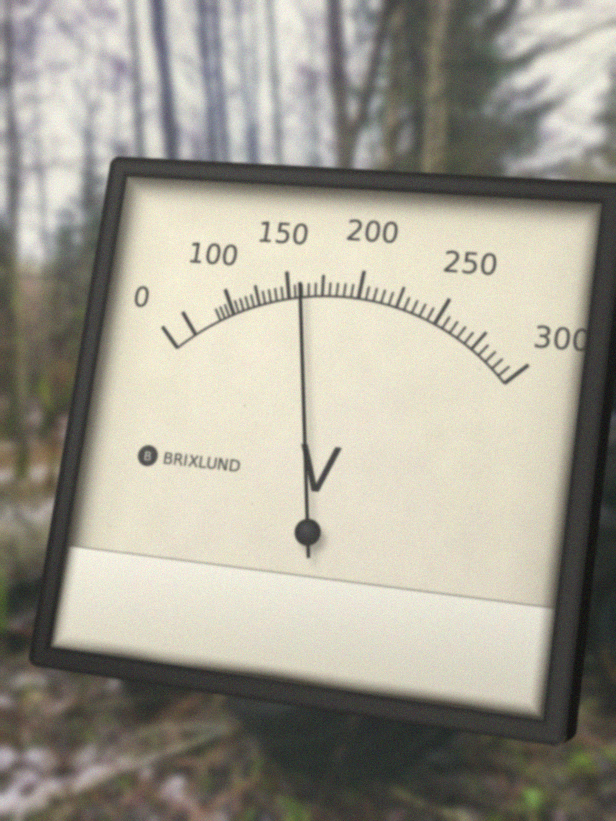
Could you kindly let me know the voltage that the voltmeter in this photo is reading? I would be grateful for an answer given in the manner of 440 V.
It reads 160 V
